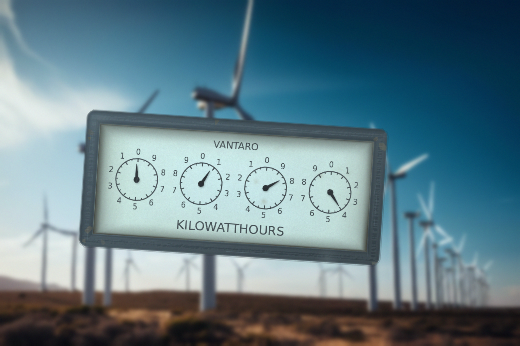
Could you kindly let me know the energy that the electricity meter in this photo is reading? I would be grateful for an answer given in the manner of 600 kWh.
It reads 84 kWh
